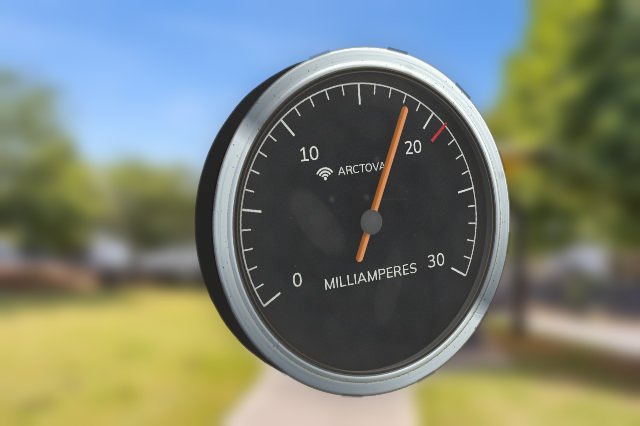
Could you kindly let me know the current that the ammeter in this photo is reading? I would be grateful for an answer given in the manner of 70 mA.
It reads 18 mA
